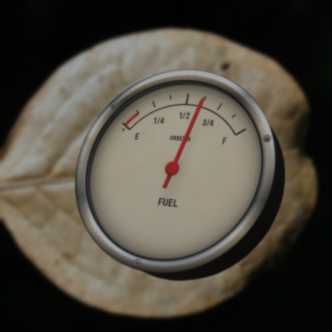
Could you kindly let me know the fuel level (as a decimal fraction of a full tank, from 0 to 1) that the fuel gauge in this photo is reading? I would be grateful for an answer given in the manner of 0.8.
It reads 0.625
